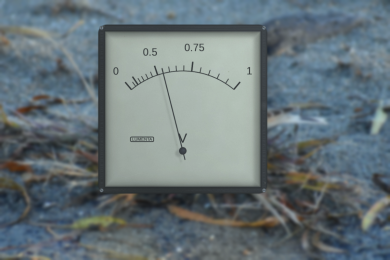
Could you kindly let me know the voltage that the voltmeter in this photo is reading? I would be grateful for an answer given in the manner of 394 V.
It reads 0.55 V
